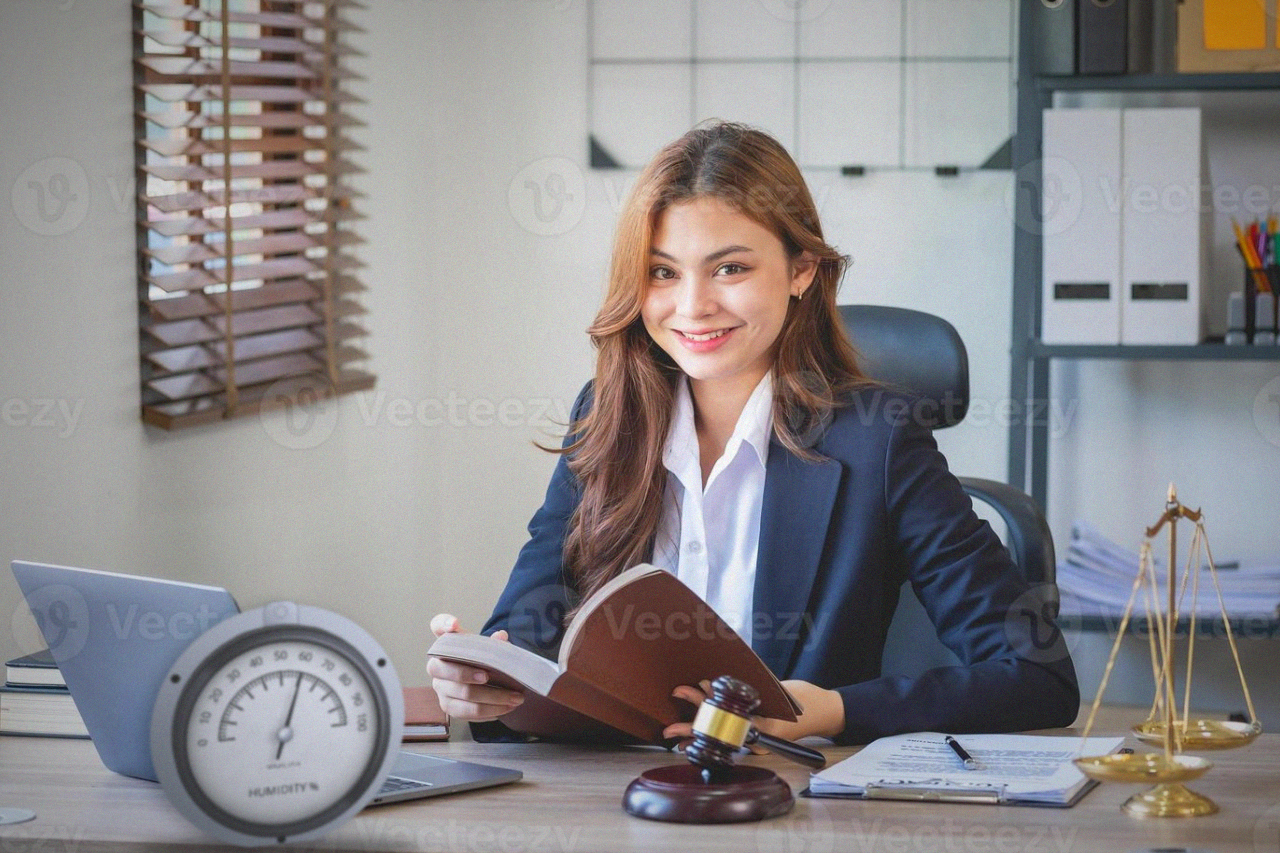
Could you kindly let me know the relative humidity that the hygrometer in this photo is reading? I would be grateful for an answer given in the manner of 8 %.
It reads 60 %
